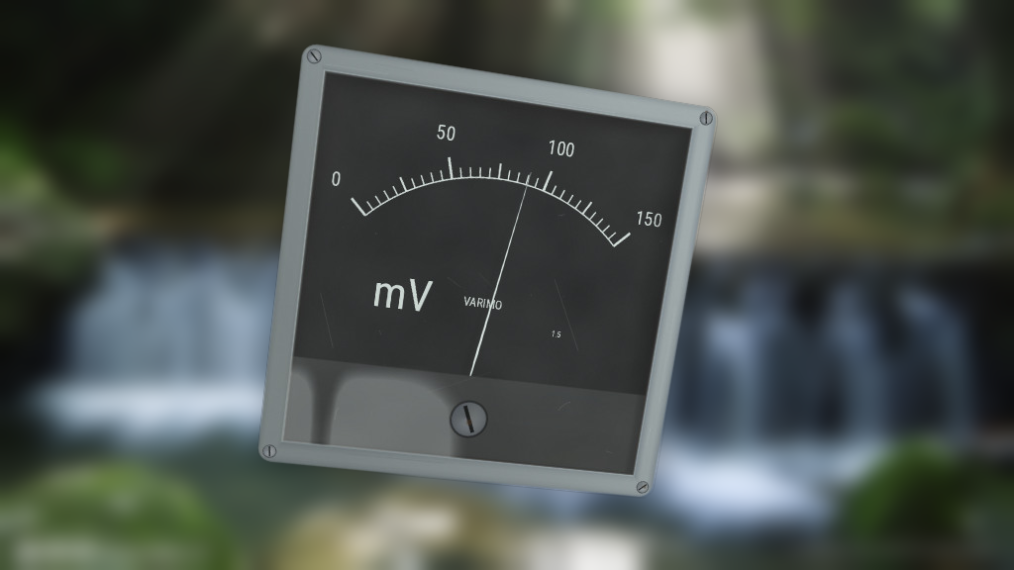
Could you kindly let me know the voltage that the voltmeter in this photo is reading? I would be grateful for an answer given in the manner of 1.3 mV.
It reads 90 mV
